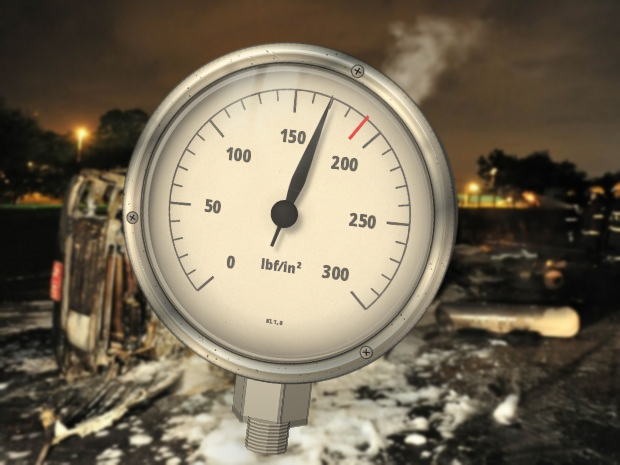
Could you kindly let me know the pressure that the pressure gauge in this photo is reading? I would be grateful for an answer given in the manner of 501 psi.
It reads 170 psi
